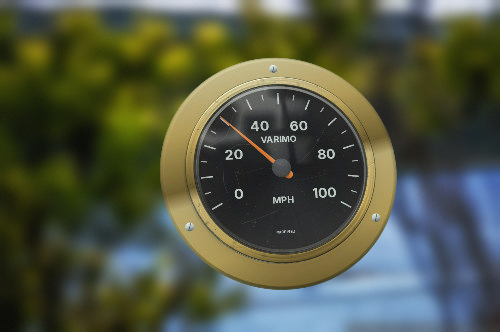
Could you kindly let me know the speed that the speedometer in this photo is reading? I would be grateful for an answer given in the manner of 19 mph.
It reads 30 mph
